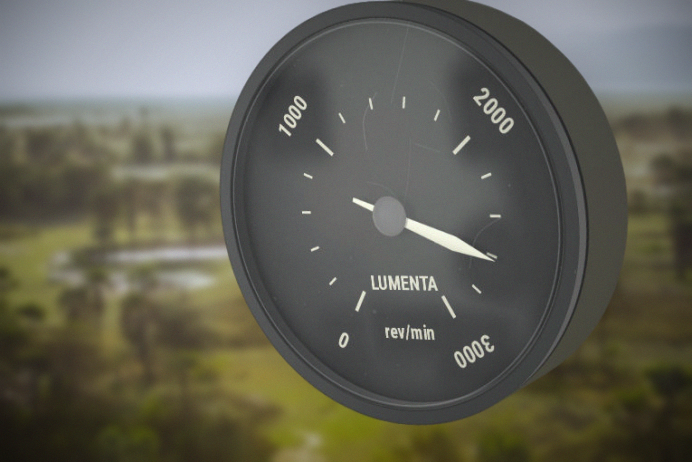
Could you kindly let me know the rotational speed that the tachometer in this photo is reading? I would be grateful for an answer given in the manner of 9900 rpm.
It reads 2600 rpm
